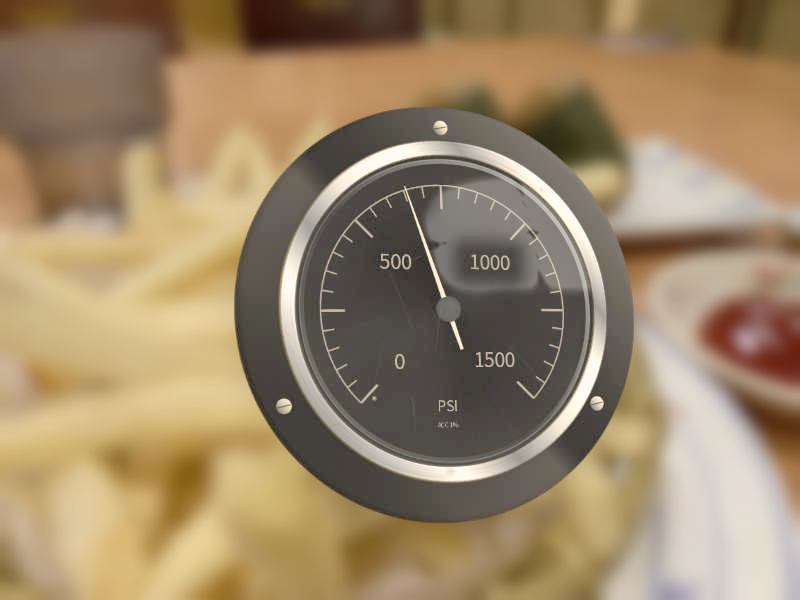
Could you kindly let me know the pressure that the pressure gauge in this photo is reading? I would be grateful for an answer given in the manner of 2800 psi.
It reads 650 psi
